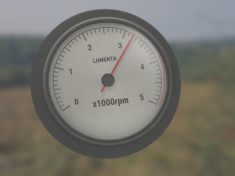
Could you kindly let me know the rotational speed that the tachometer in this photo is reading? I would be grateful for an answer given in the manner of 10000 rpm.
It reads 3200 rpm
